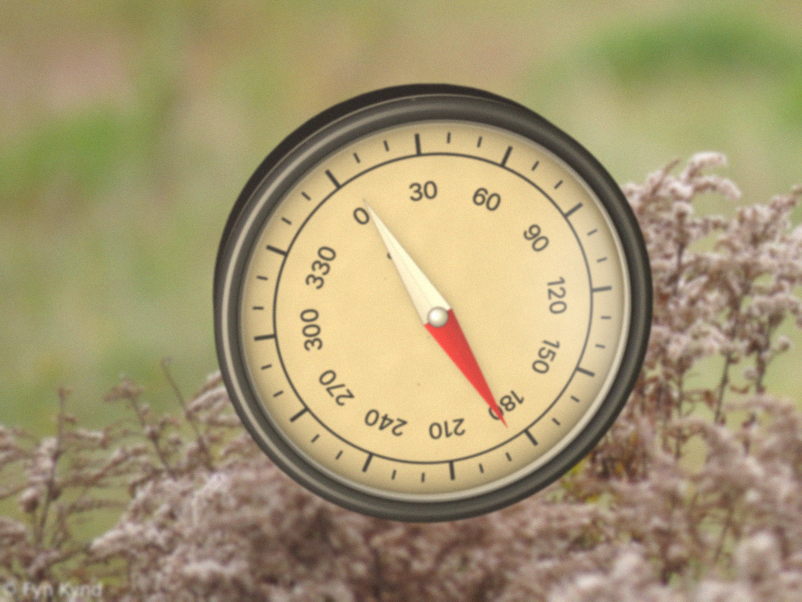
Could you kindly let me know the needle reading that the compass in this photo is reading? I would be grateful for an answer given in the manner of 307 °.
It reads 185 °
